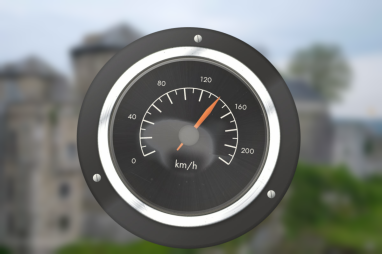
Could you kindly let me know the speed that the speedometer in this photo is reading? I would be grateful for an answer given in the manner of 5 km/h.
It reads 140 km/h
